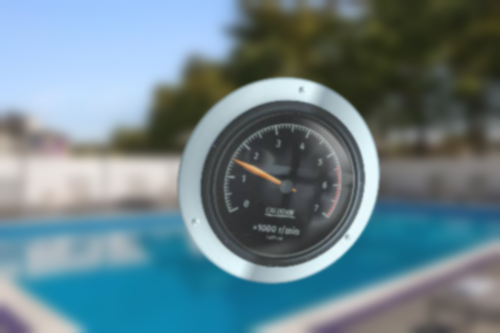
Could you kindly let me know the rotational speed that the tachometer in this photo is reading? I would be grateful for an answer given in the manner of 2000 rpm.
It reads 1500 rpm
